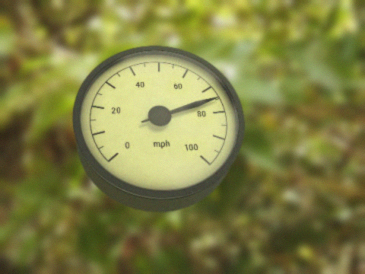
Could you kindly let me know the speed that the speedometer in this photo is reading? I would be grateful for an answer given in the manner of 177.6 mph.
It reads 75 mph
